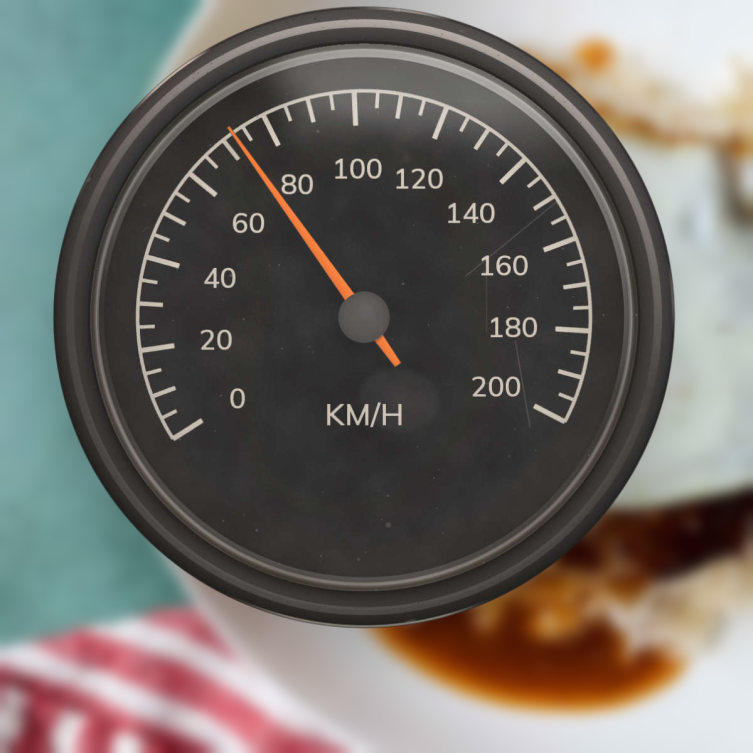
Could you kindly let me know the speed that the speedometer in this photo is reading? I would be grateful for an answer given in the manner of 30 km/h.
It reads 72.5 km/h
